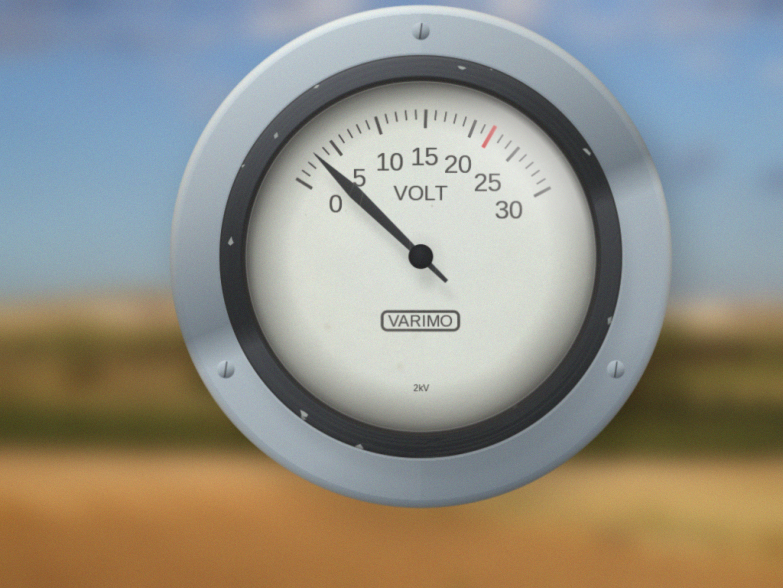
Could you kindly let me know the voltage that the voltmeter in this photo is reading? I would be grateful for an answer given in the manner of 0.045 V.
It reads 3 V
